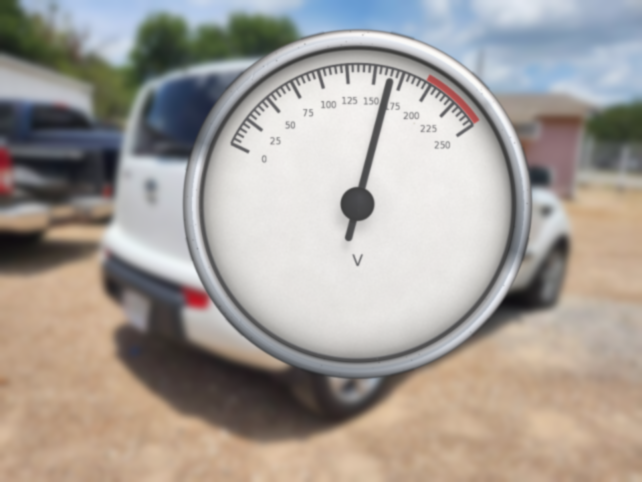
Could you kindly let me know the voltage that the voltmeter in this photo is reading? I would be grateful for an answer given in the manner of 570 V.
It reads 165 V
